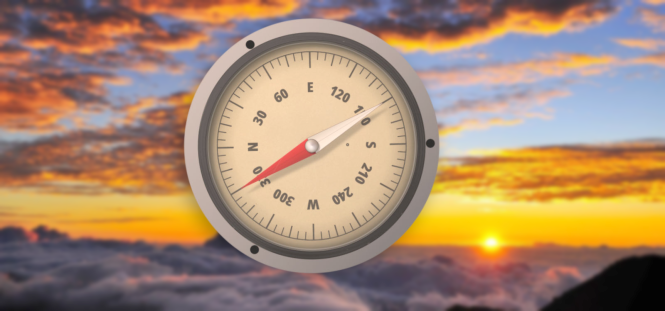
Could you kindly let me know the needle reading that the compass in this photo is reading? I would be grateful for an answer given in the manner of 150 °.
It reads 330 °
